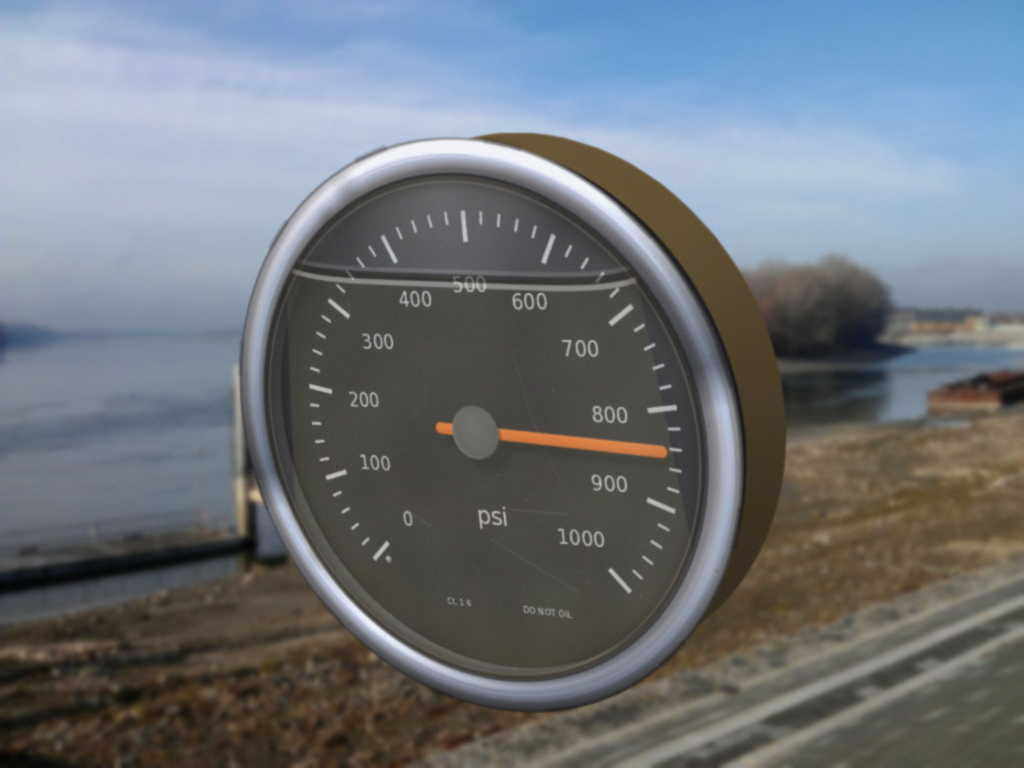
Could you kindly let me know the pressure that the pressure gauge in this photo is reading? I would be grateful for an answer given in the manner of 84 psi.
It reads 840 psi
